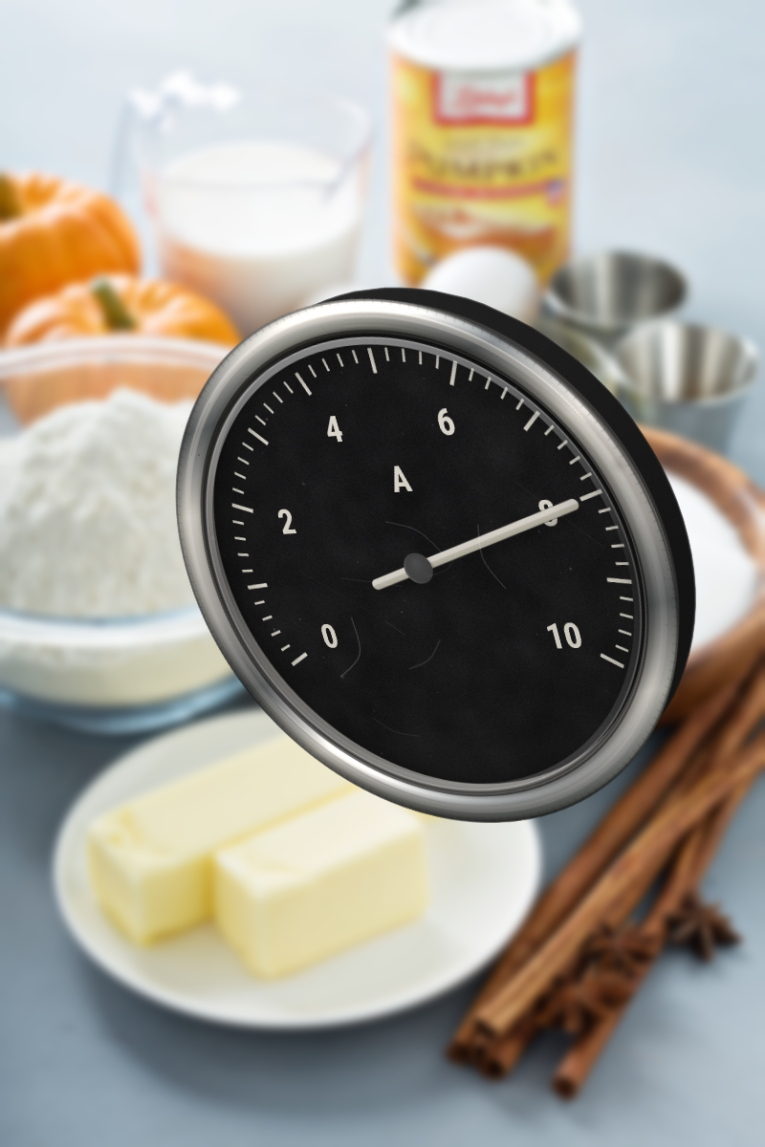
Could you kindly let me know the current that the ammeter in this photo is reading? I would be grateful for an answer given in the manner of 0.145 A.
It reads 8 A
